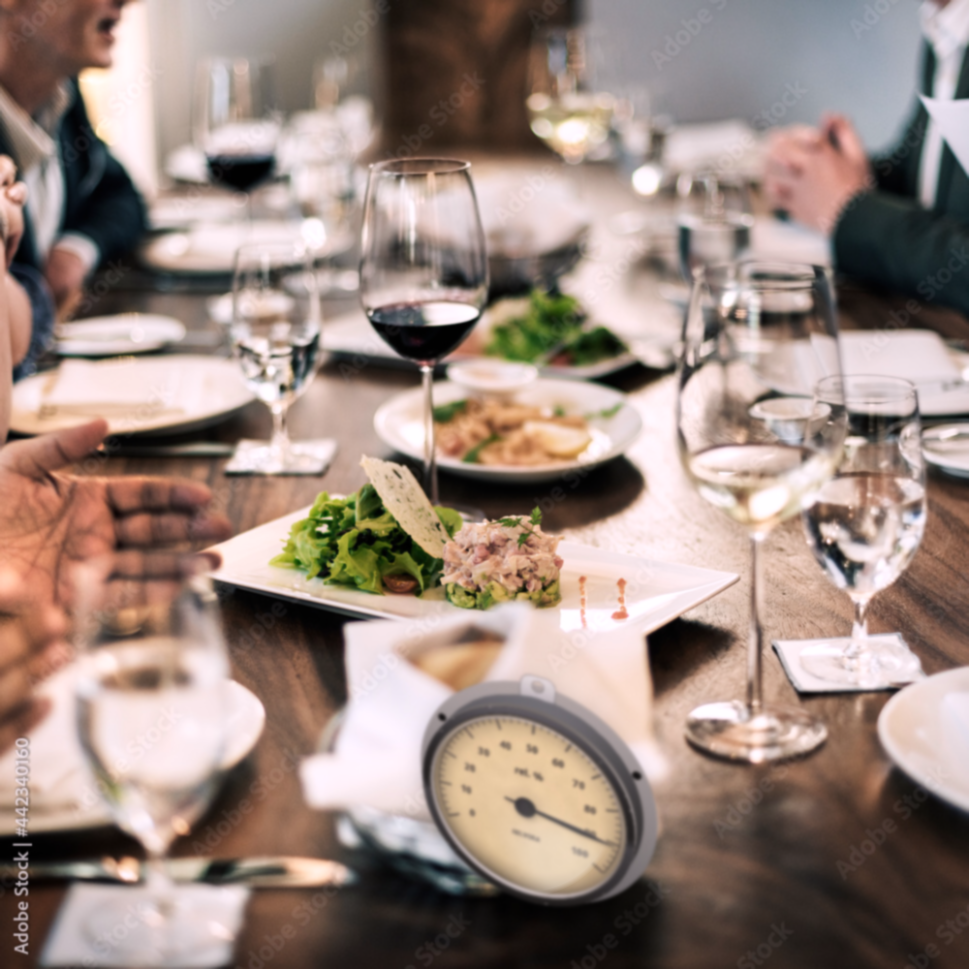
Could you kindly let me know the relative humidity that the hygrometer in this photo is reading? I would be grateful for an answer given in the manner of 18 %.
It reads 90 %
